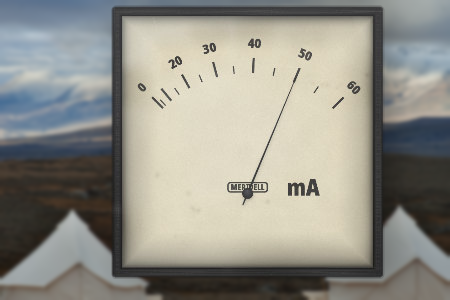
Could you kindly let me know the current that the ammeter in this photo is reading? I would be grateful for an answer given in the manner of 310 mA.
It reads 50 mA
